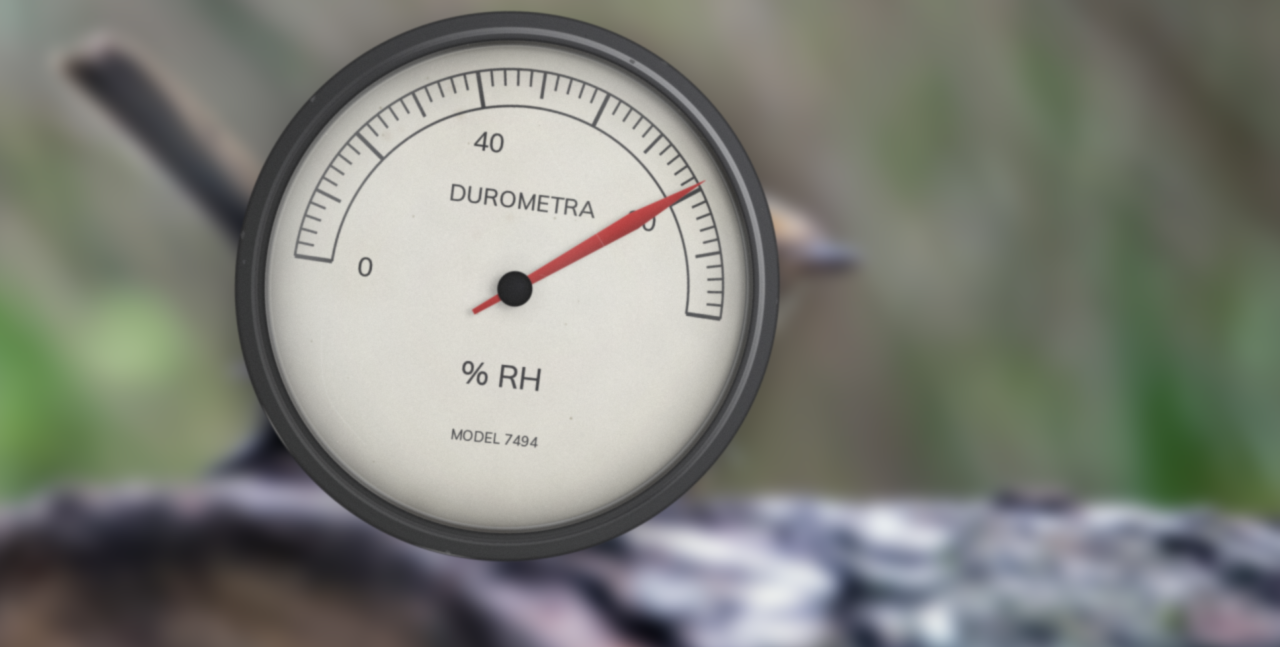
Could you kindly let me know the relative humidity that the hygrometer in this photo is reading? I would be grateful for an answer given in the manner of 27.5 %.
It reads 79 %
